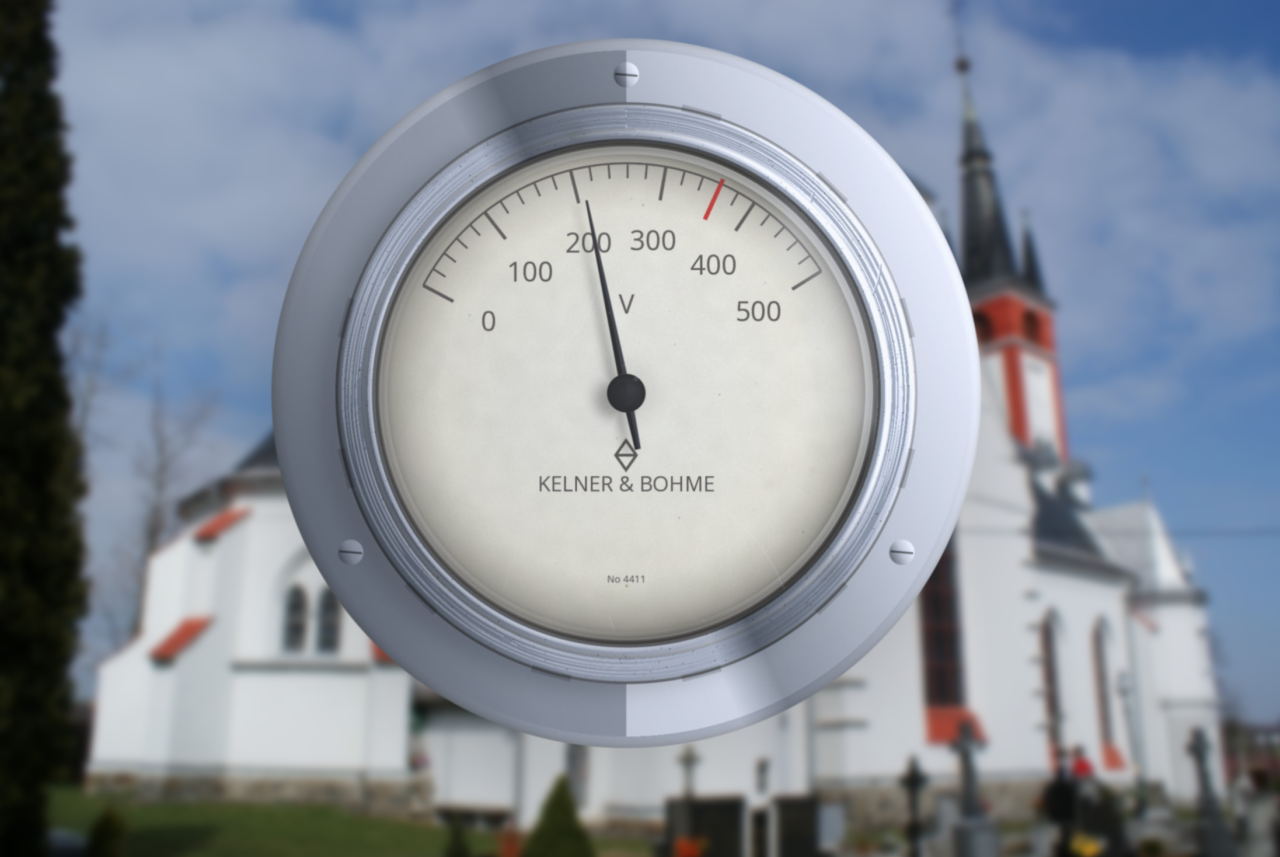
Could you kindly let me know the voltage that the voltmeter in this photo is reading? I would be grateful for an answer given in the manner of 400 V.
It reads 210 V
